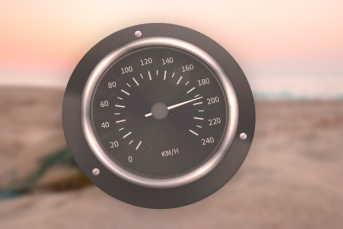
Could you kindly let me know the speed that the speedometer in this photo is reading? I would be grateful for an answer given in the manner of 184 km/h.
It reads 195 km/h
